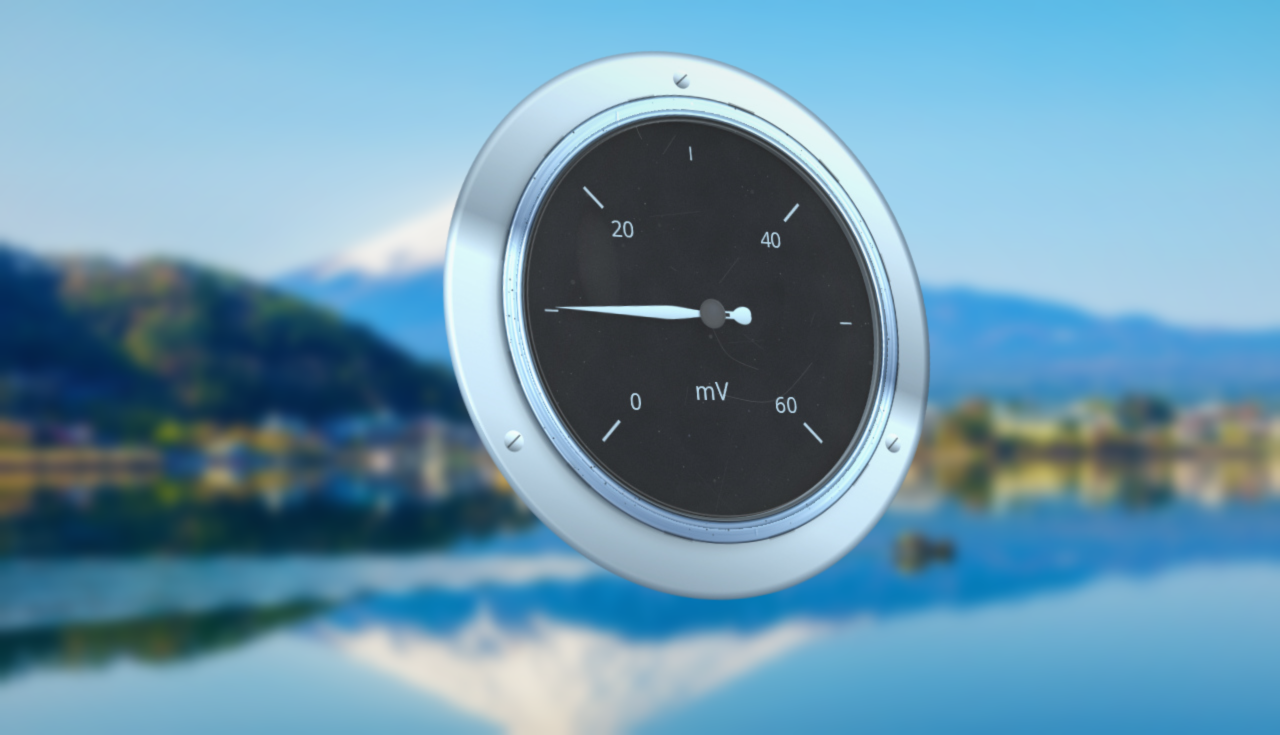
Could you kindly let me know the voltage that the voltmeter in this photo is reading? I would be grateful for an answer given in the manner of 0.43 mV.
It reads 10 mV
